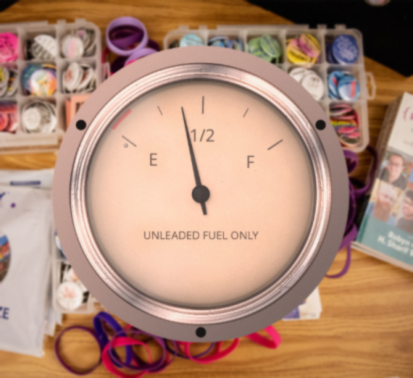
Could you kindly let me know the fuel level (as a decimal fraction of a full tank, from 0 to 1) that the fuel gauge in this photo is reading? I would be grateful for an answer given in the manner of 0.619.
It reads 0.375
